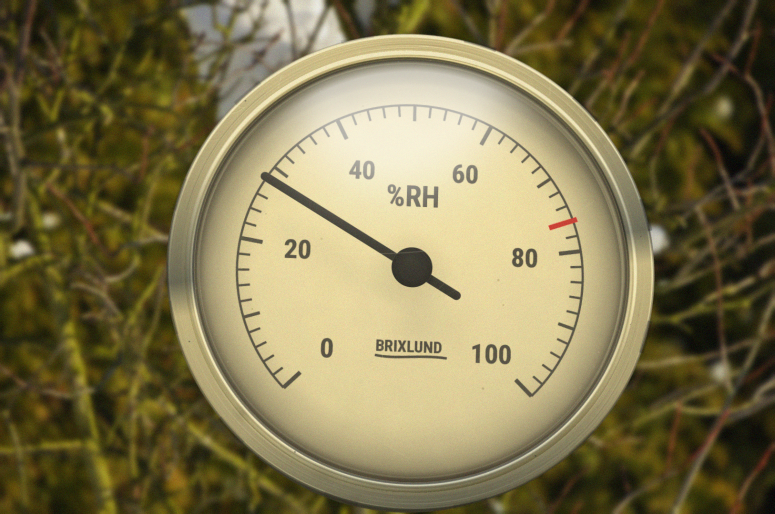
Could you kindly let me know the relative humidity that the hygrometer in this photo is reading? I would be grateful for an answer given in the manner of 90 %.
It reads 28 %
